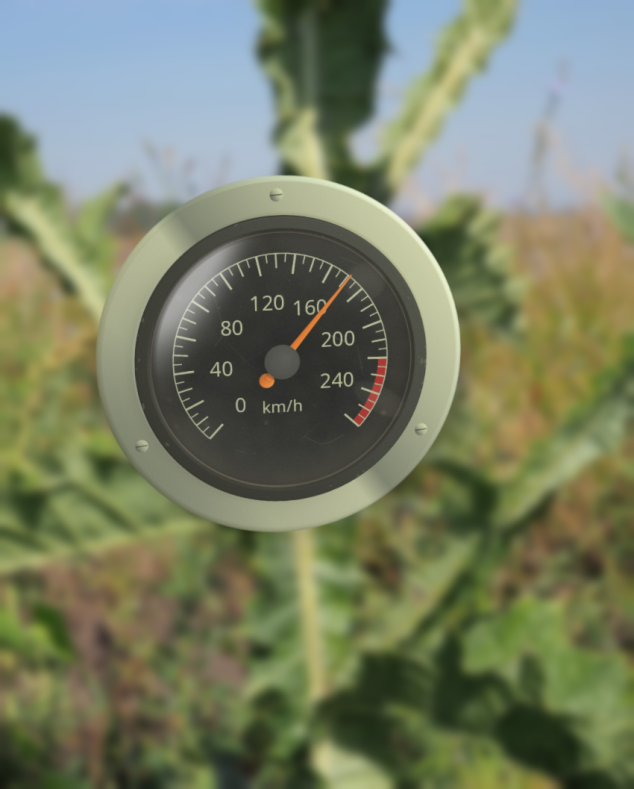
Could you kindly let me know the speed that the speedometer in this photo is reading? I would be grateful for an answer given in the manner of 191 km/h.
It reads 170 km/h
